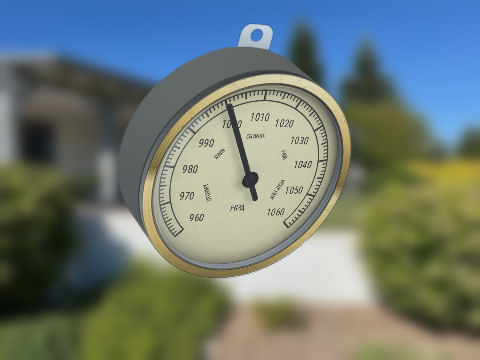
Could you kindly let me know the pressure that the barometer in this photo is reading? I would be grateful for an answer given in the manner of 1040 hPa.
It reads 1000 hPa
